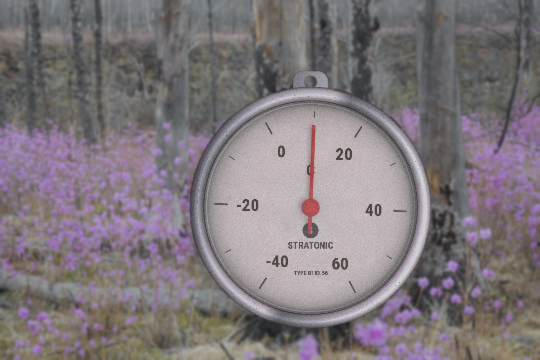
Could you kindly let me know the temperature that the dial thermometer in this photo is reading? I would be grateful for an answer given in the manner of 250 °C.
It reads 10 °C
